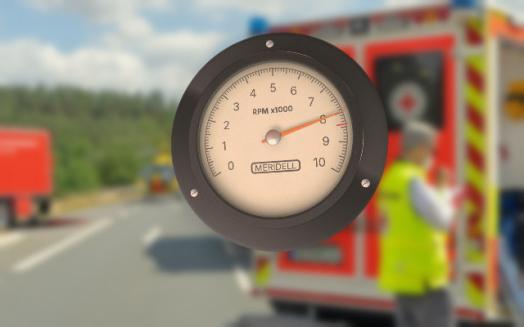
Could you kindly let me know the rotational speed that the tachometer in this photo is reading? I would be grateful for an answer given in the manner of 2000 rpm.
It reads 8000 rpm
